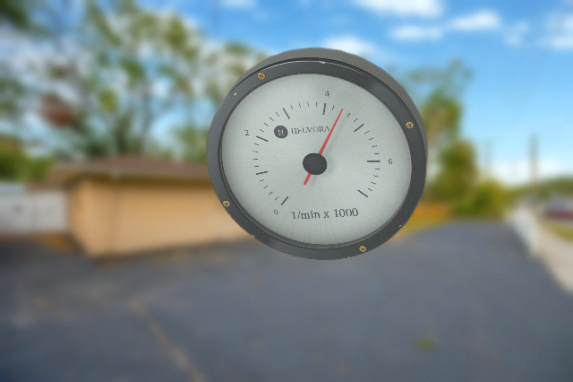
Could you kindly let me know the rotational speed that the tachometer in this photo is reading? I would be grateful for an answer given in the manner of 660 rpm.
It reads 4400 rpm
